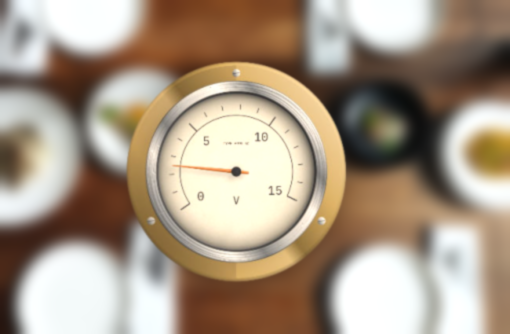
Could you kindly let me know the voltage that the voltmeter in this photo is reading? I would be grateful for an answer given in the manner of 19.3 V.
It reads 2.5 V
